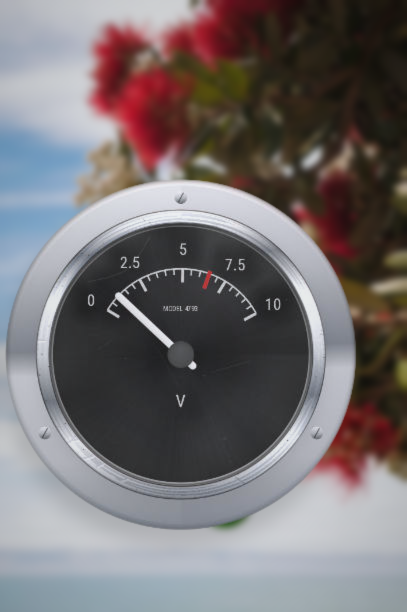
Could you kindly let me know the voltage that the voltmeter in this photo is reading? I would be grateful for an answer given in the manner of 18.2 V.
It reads 1 V
